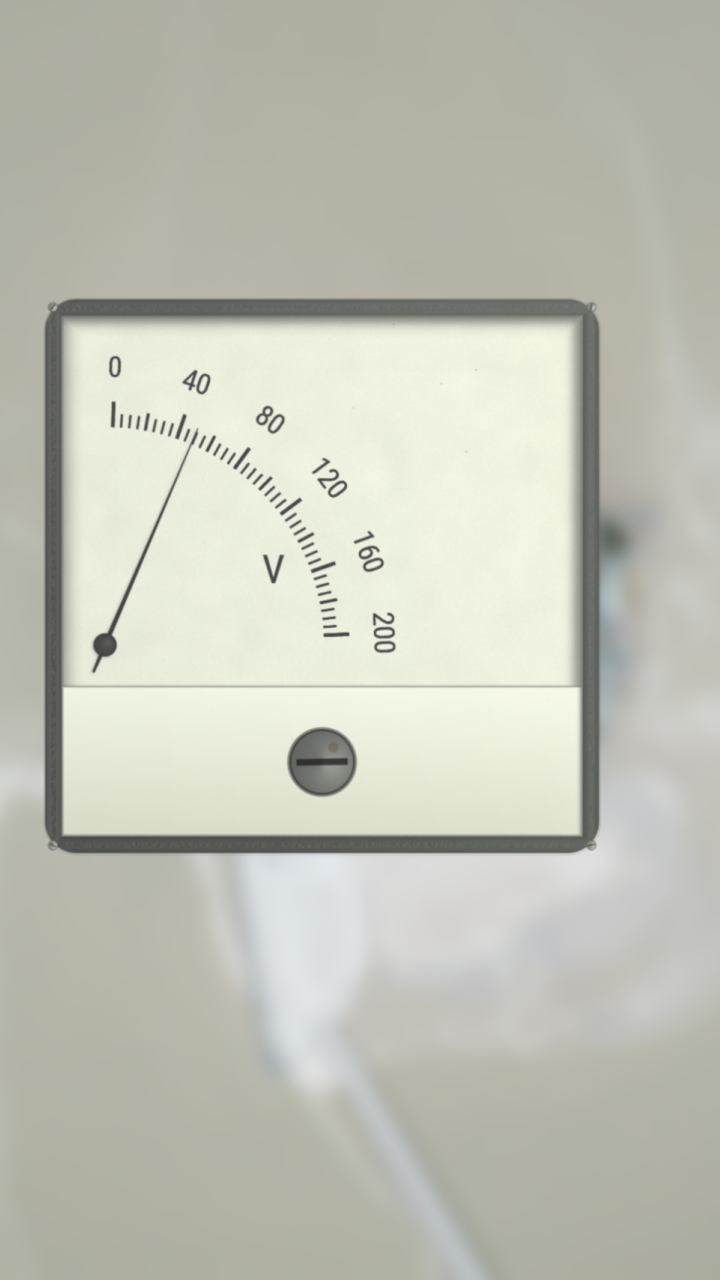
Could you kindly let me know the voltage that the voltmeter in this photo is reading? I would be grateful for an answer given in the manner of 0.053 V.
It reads 50 V
